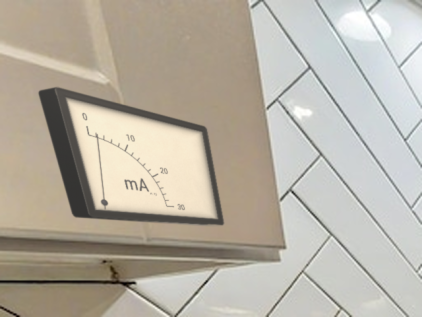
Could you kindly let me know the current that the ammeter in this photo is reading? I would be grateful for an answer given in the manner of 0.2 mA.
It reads 2 mA
